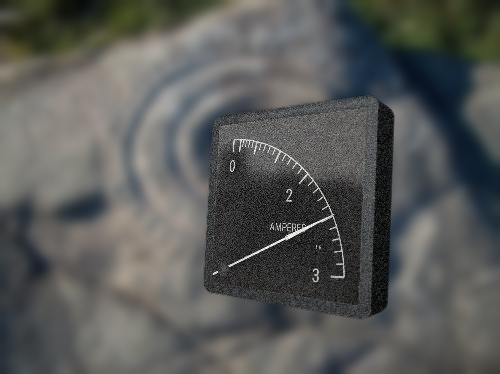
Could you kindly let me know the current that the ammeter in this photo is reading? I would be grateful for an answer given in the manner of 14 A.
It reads 2.5 A
